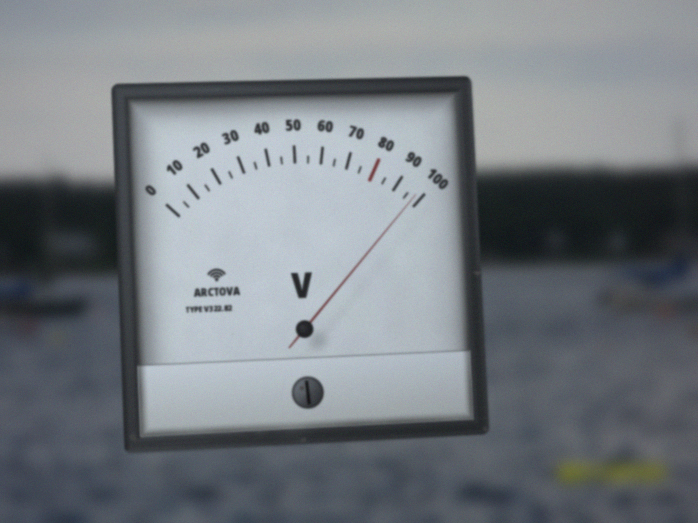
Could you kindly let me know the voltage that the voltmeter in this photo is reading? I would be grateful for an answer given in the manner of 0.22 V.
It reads 97.5 V
